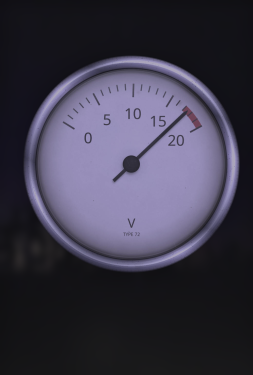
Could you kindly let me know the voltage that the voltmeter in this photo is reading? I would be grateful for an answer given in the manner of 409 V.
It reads 17.5 V
